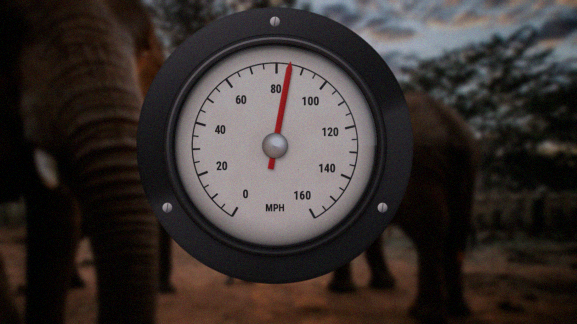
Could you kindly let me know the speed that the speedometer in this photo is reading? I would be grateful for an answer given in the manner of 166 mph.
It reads 85 mph
